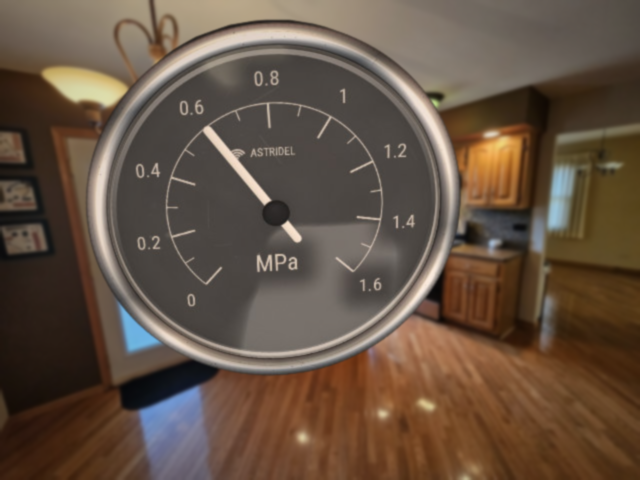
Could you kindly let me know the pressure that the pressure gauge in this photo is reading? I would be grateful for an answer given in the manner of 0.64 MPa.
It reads 0.6 MPa
